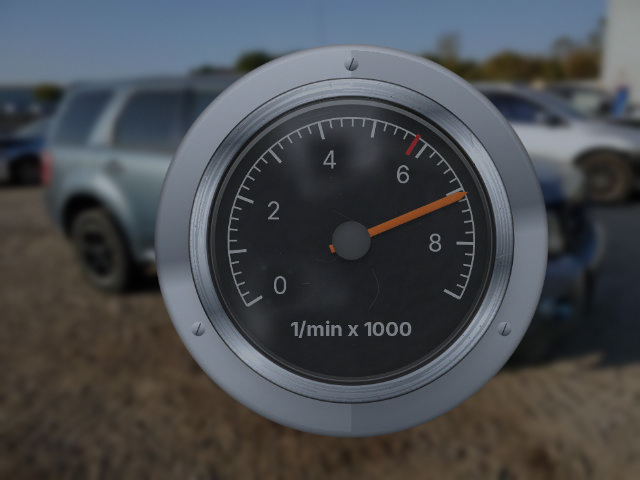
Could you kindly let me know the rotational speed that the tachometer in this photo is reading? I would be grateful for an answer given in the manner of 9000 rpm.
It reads 7100 rpm
